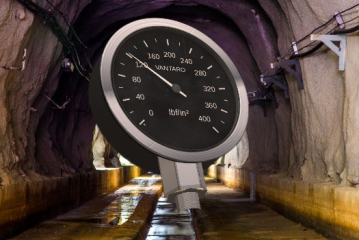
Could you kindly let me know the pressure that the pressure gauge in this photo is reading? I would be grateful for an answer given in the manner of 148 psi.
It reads 120 psi
